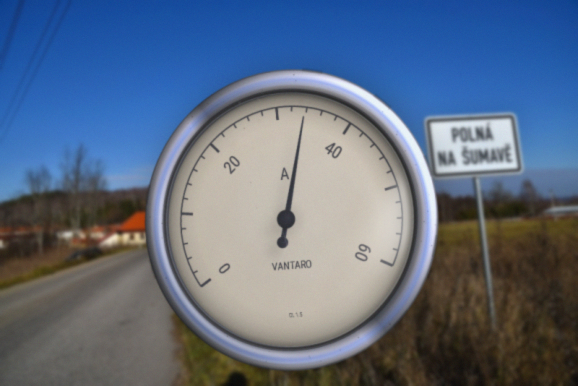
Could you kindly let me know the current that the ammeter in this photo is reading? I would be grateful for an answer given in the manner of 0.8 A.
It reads 34 A
